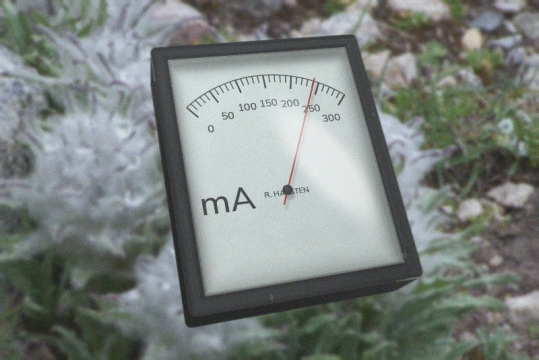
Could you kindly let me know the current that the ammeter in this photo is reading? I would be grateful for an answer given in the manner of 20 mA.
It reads 240 mA
